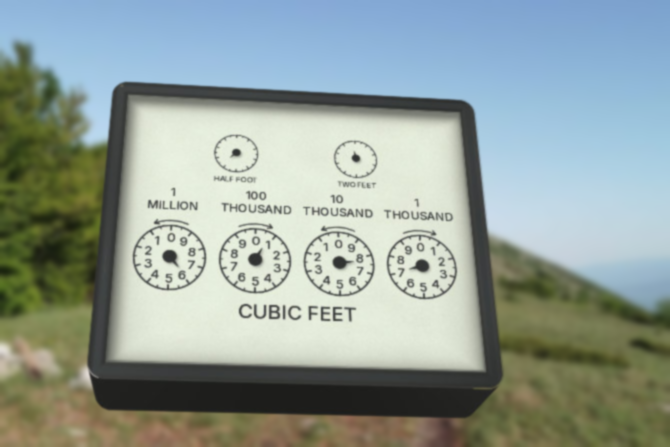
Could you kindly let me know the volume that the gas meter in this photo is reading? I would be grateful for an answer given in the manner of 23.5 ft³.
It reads 607700 ft³
